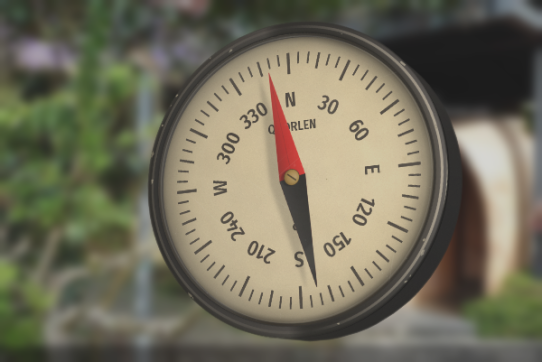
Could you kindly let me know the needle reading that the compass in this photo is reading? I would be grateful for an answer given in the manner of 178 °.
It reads 350 °
